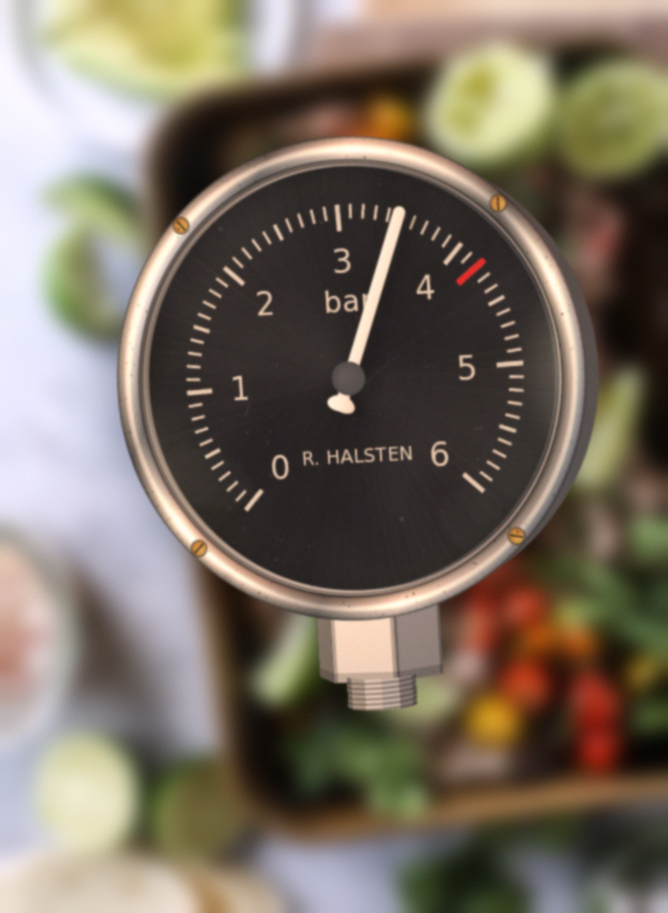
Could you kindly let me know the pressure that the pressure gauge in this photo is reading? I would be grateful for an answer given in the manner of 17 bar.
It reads 3.5 bar
